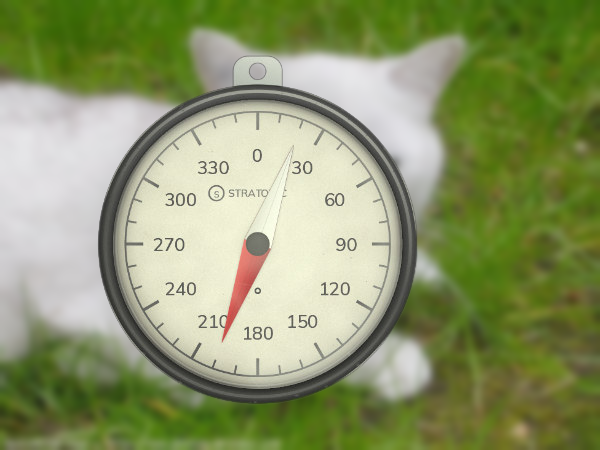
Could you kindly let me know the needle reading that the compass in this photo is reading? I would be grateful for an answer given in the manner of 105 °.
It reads 200 °
